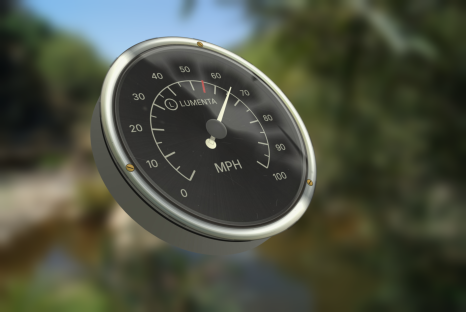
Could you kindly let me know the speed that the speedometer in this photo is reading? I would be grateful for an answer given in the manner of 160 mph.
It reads 65 mph
